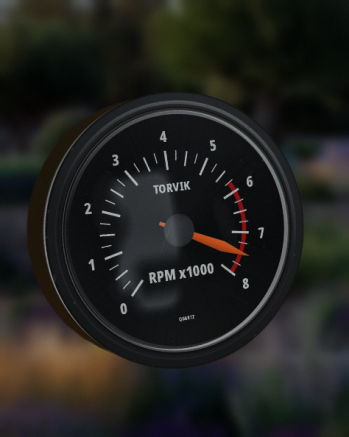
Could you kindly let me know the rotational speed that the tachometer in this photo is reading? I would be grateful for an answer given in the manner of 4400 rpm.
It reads 7500 rpm
